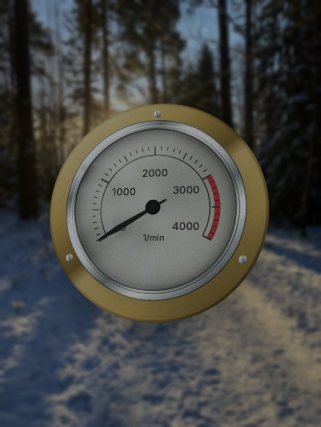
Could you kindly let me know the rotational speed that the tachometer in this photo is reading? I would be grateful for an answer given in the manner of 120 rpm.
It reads 0 rpm
